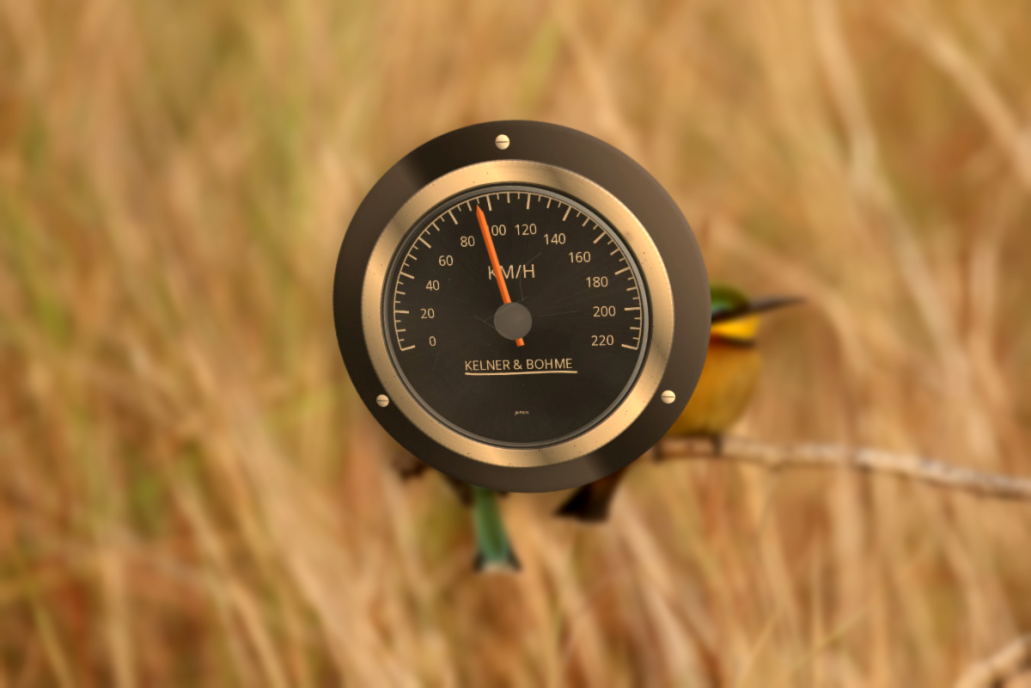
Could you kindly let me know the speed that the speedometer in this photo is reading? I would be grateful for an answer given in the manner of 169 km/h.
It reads 95 km/h
